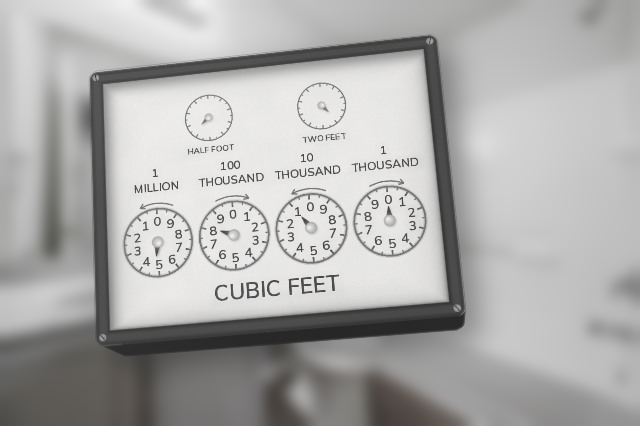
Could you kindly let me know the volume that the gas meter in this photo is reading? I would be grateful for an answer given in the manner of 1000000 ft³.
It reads 481000 ft³
